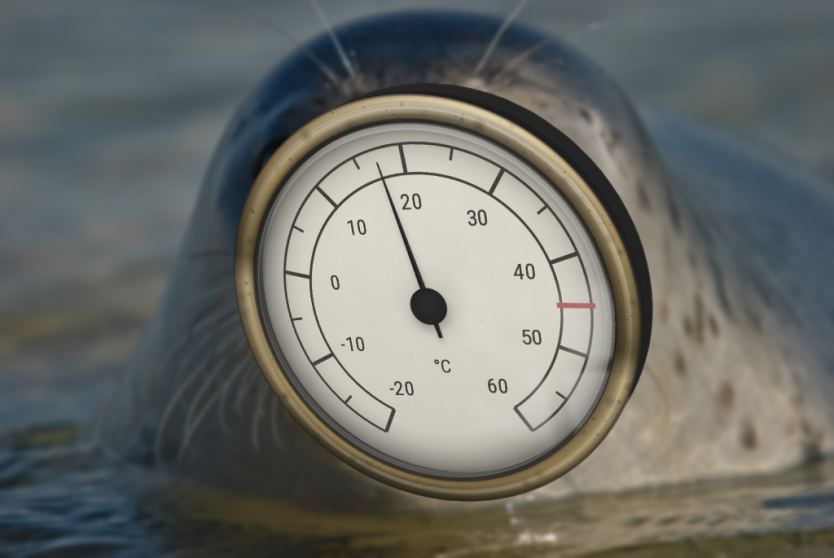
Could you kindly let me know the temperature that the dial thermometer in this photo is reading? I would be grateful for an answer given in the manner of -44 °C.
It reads 17.5 °C
